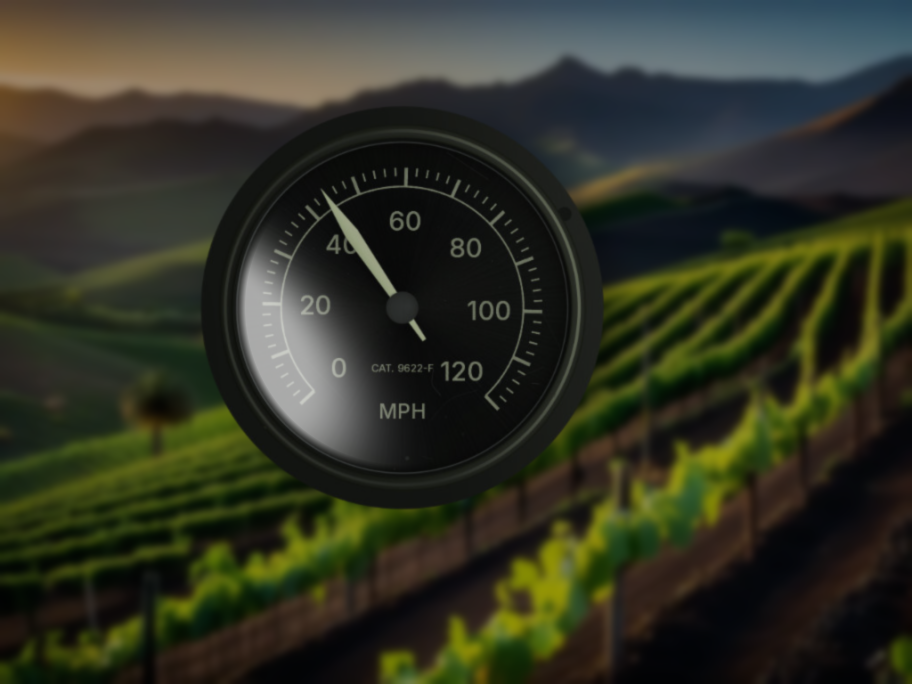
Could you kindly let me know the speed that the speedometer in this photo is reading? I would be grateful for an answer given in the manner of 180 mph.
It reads 44 mph
